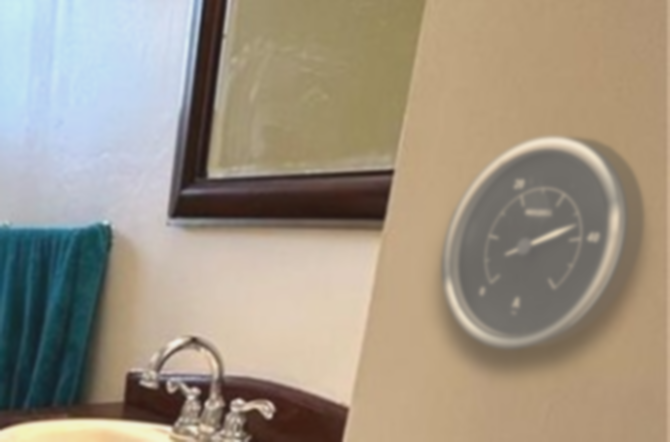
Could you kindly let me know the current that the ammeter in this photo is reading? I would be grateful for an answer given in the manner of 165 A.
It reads 37.5 A
